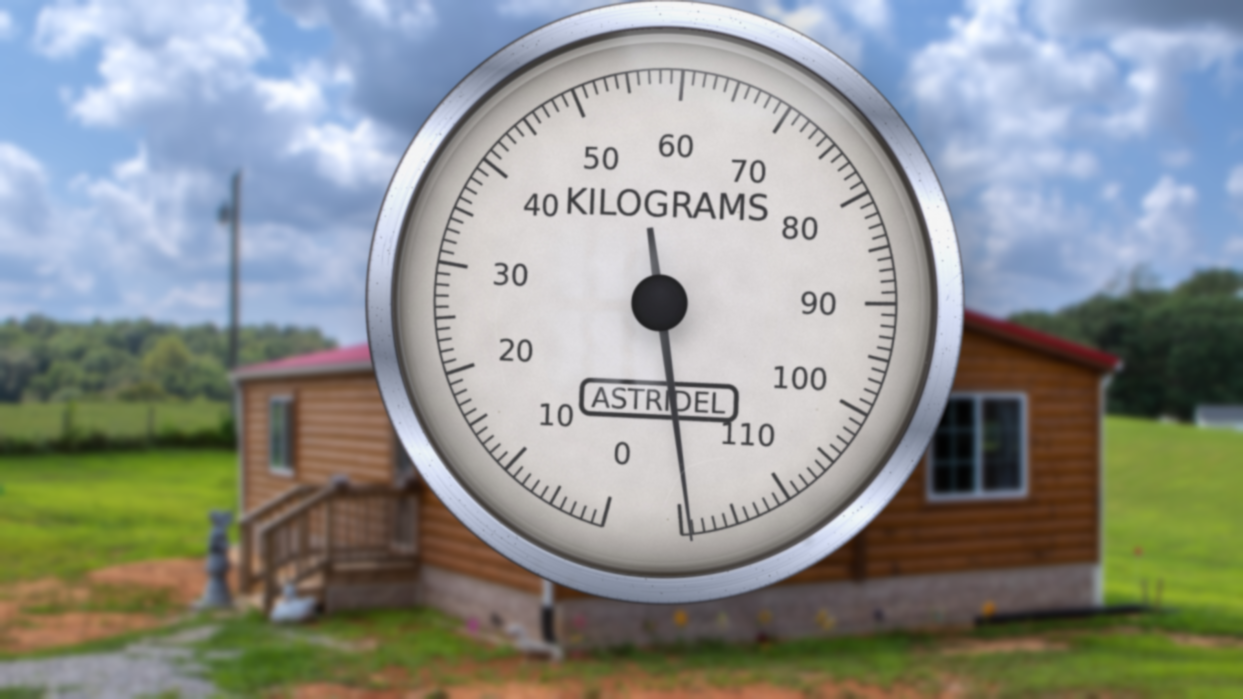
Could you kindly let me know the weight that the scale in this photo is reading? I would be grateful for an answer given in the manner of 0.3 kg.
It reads 119 kg
